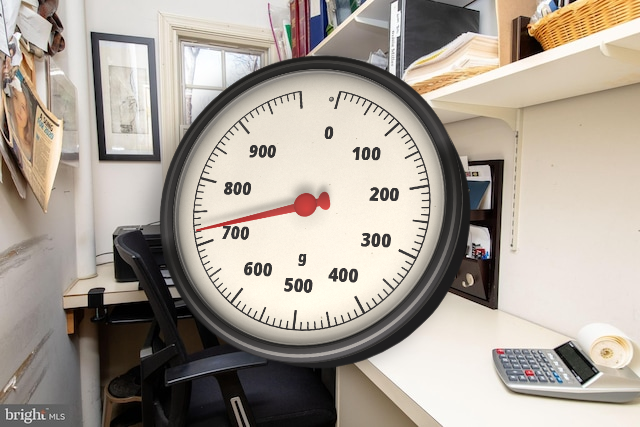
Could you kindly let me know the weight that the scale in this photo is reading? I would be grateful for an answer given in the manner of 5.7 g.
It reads 720 g
